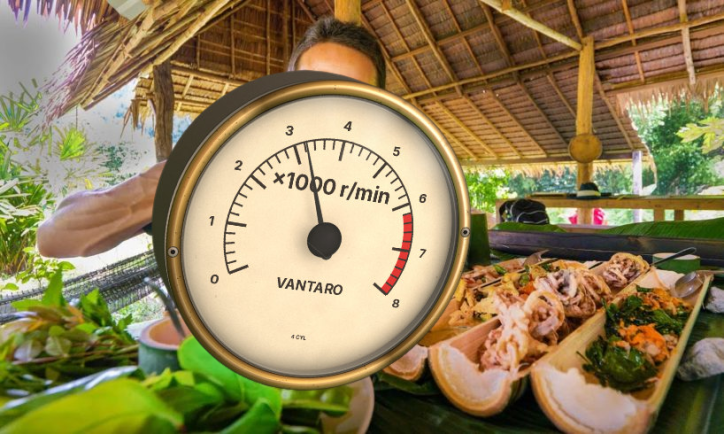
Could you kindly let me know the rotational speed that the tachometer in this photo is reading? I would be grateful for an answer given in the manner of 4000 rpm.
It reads 3200 rpm
